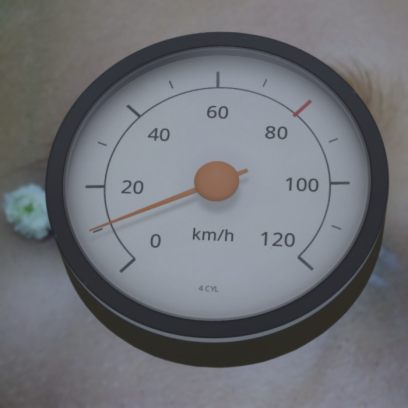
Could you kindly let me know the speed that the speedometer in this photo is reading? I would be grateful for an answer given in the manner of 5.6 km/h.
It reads 10 km/h
